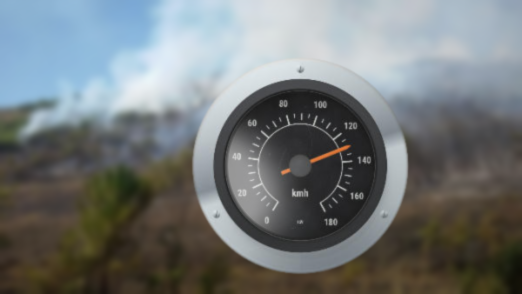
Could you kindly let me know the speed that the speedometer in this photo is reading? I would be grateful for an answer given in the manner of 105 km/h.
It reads 130 km/h
